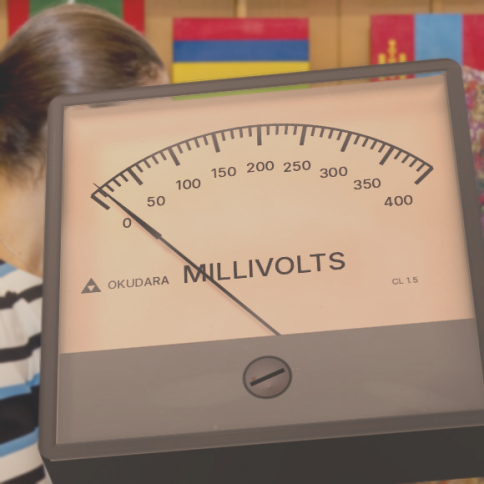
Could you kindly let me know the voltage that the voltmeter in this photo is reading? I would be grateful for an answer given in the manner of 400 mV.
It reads 10 mV
